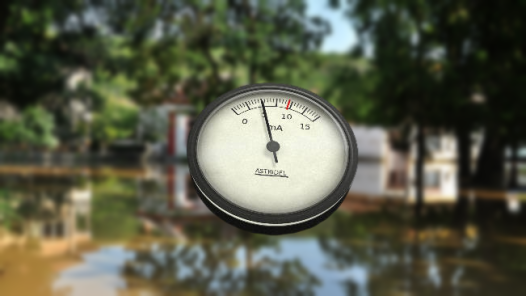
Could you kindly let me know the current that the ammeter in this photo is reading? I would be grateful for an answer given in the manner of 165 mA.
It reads 5 mA
